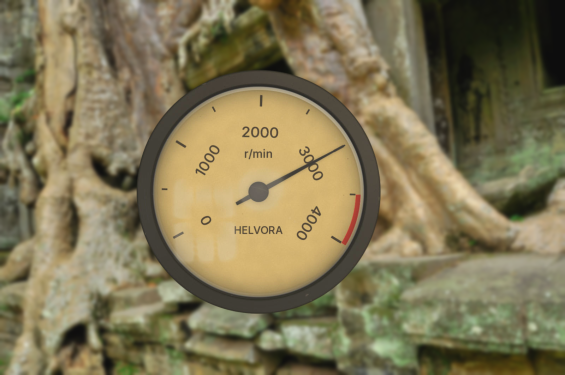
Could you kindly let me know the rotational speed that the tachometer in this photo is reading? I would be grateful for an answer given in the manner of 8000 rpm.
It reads 3000 rpm
